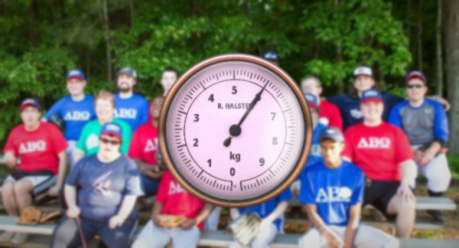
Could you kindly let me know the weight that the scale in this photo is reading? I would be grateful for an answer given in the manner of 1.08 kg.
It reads 6 kg
